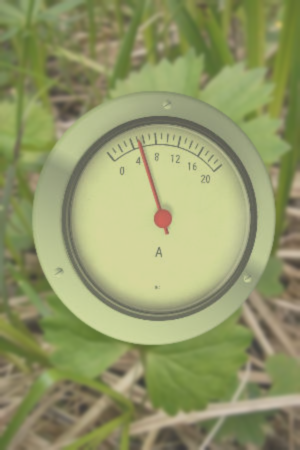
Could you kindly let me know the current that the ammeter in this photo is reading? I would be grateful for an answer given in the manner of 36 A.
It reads 5 A
